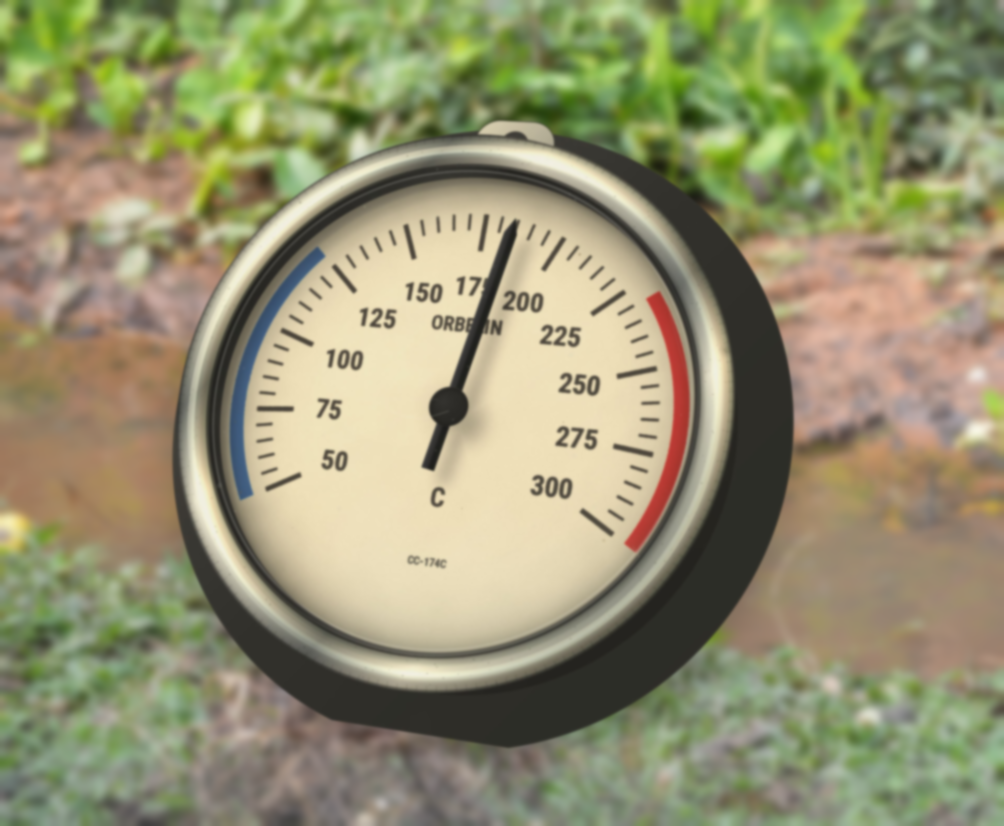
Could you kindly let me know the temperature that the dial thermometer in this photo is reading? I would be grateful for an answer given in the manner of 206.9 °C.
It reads 185 °C
